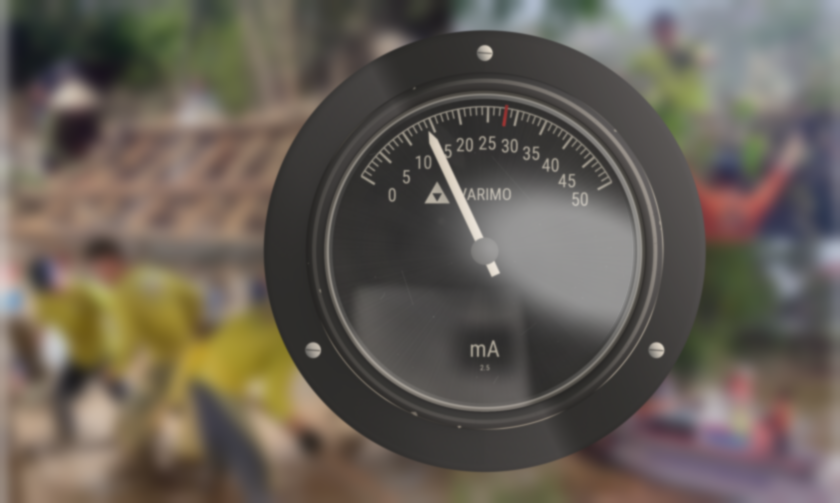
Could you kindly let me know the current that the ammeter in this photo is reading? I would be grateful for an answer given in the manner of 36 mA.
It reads 14 mA
